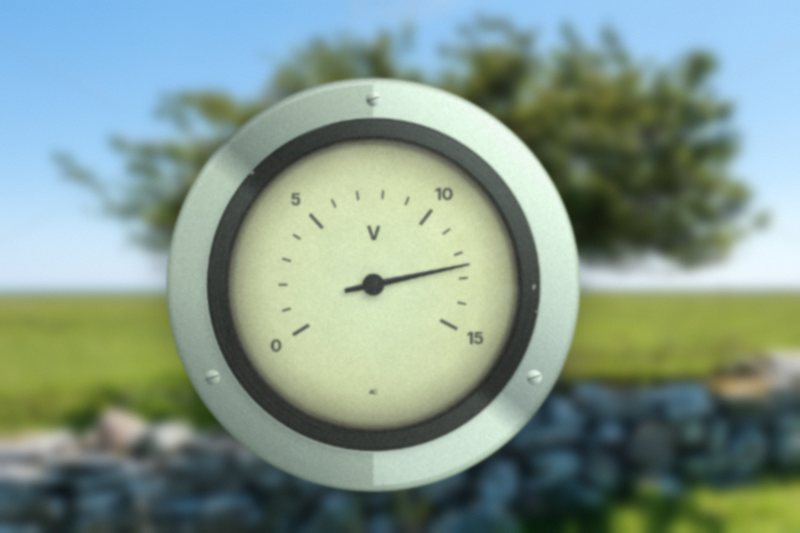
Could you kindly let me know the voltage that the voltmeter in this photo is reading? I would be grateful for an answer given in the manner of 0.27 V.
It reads 12.5 V
